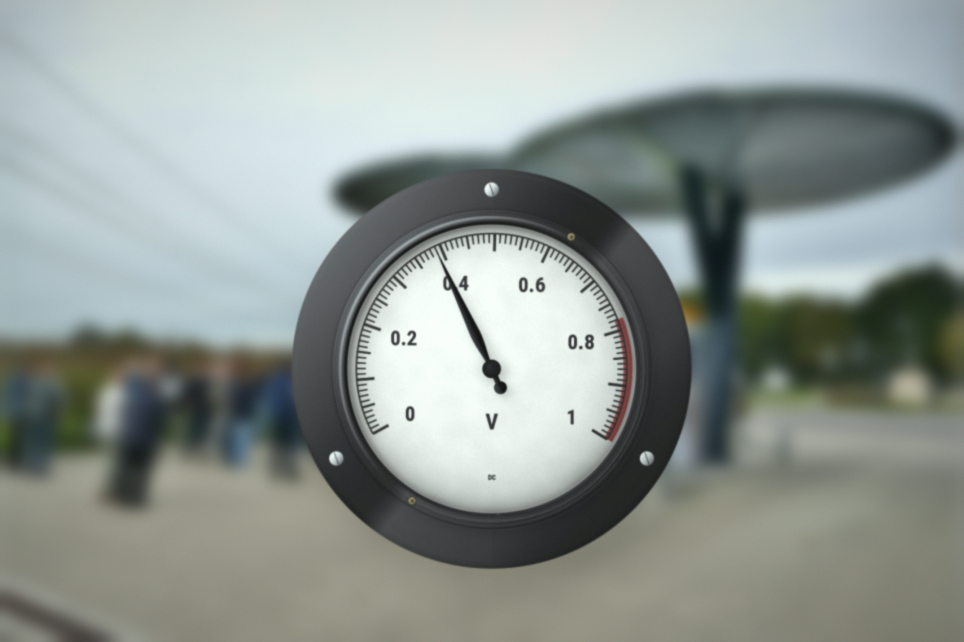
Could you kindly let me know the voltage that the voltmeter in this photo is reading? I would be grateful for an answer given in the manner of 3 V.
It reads 0.39 V
